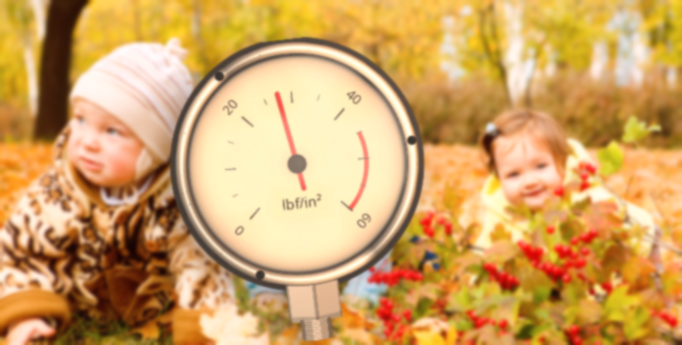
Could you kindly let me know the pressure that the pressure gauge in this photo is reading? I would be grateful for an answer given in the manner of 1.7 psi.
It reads 27.5 psi
